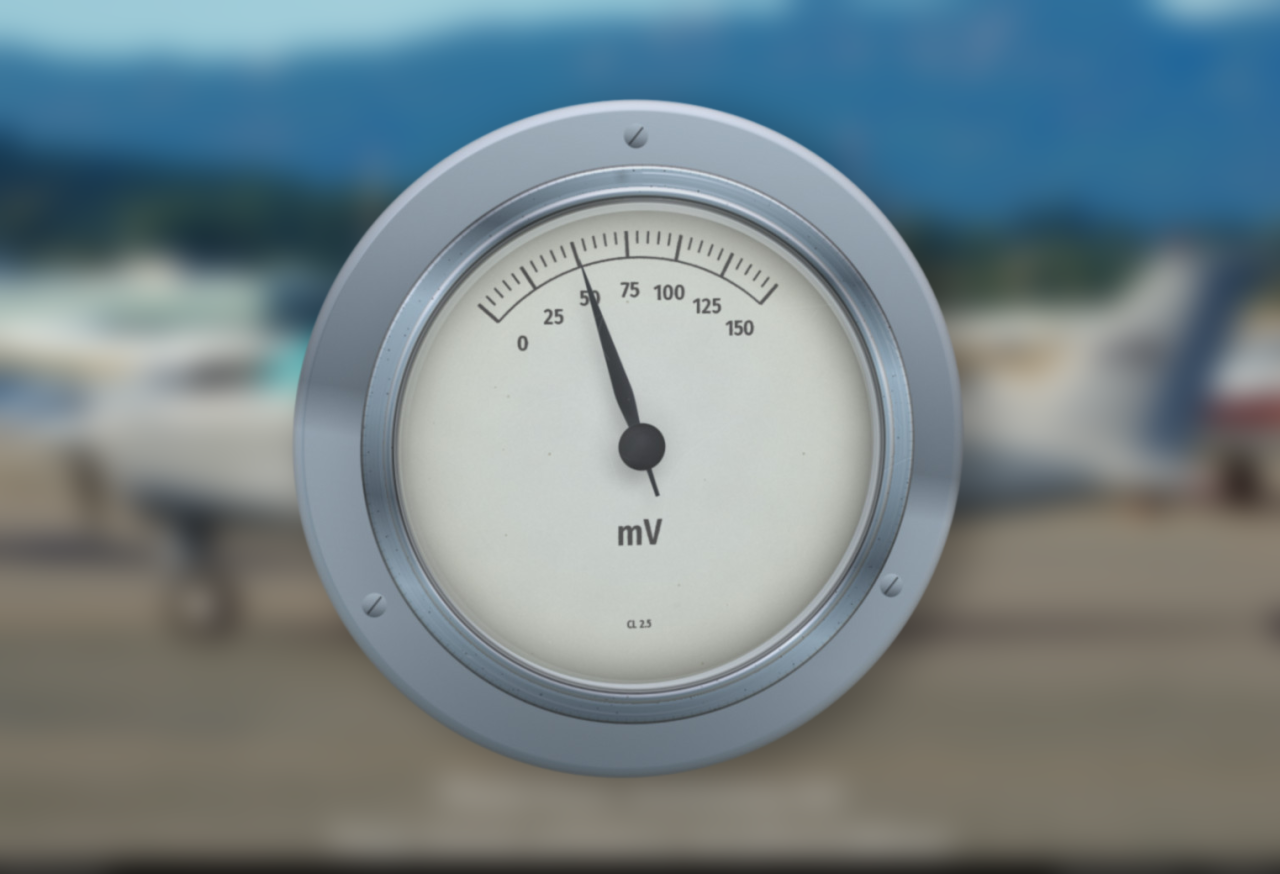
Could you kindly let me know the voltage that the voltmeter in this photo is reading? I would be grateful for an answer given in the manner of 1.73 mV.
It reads 50 mV
